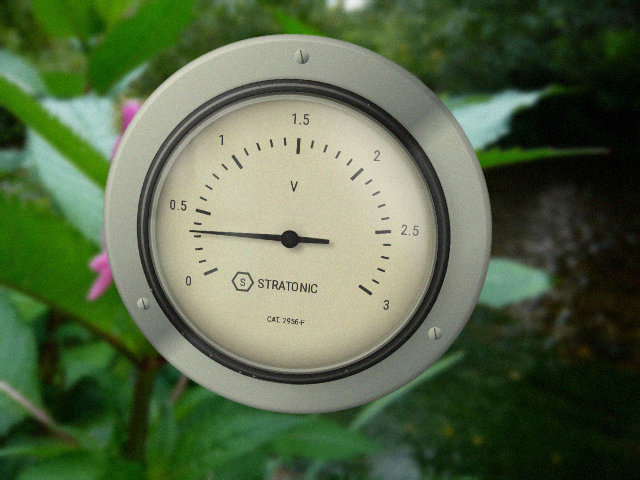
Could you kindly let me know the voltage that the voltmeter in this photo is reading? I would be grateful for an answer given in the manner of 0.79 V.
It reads 0.35 V
